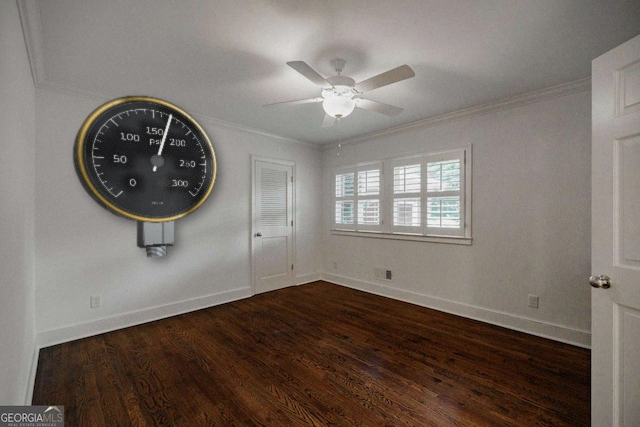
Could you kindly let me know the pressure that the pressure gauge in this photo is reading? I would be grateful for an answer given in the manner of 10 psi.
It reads 170 psi
